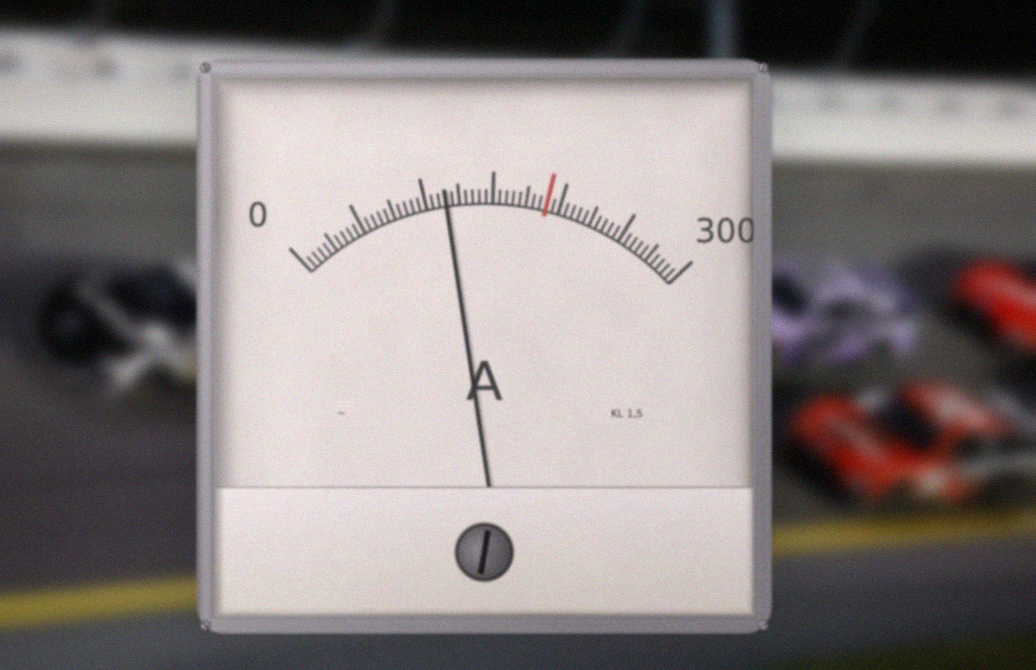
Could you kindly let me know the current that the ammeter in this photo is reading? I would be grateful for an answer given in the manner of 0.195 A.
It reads 115 A
